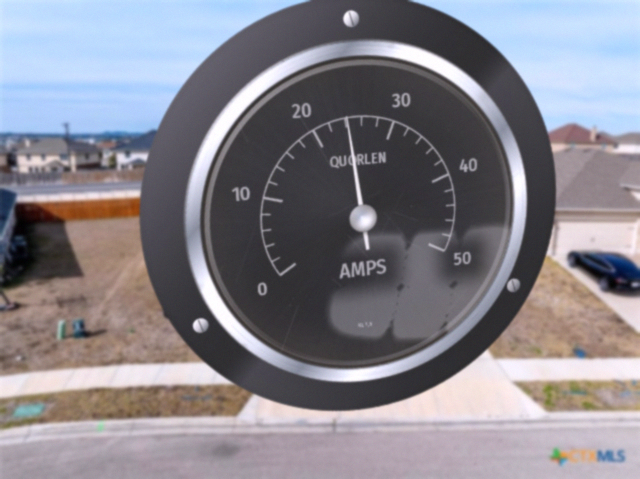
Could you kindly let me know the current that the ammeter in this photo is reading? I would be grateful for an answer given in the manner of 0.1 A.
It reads 24 A
